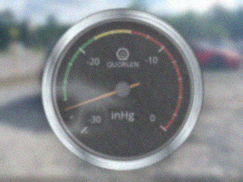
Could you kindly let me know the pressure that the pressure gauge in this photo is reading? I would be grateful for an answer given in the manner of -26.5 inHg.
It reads -27 inHg
